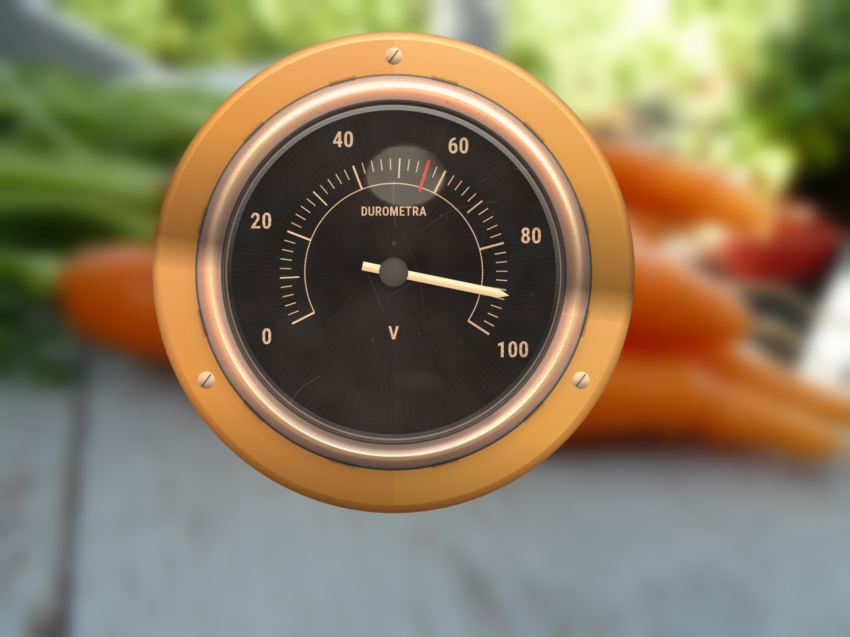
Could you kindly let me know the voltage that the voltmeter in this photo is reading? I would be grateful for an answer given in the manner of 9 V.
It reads 91 V
